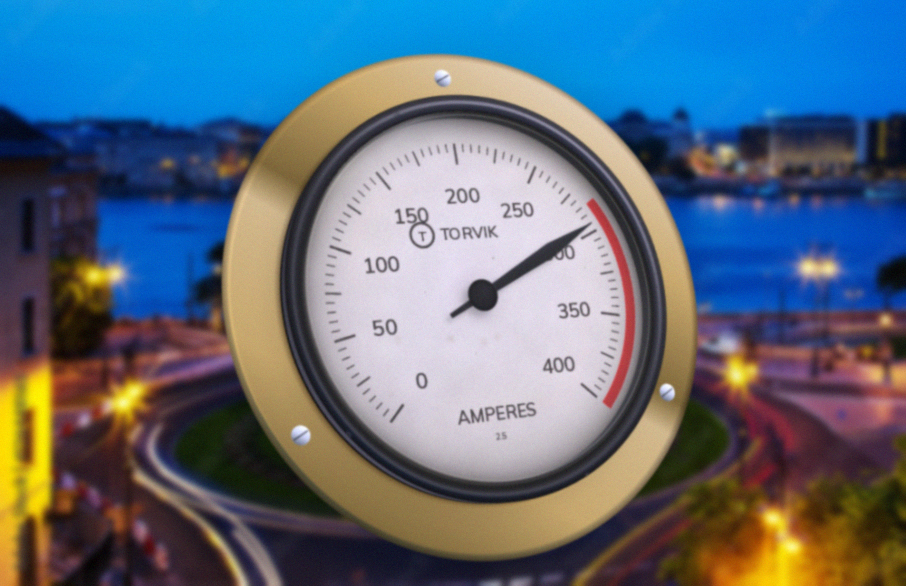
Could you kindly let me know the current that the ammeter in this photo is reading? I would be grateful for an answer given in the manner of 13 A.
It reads 295 A
